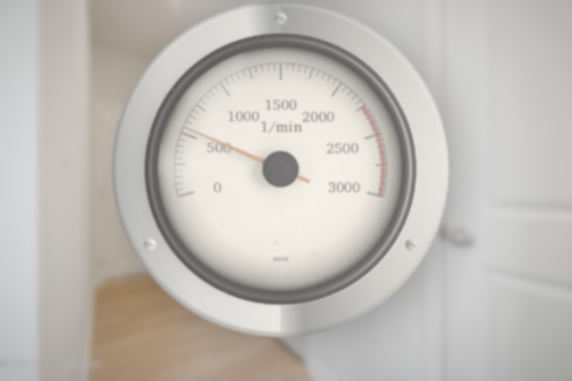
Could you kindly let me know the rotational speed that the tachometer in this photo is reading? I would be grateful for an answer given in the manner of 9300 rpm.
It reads 550 rpm
